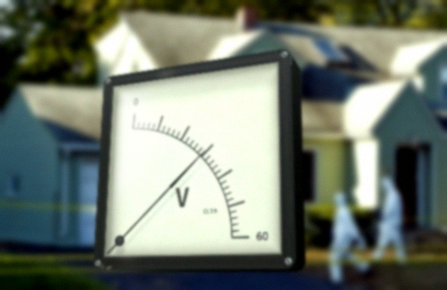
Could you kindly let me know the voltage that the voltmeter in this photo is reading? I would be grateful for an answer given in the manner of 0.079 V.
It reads 30 V
